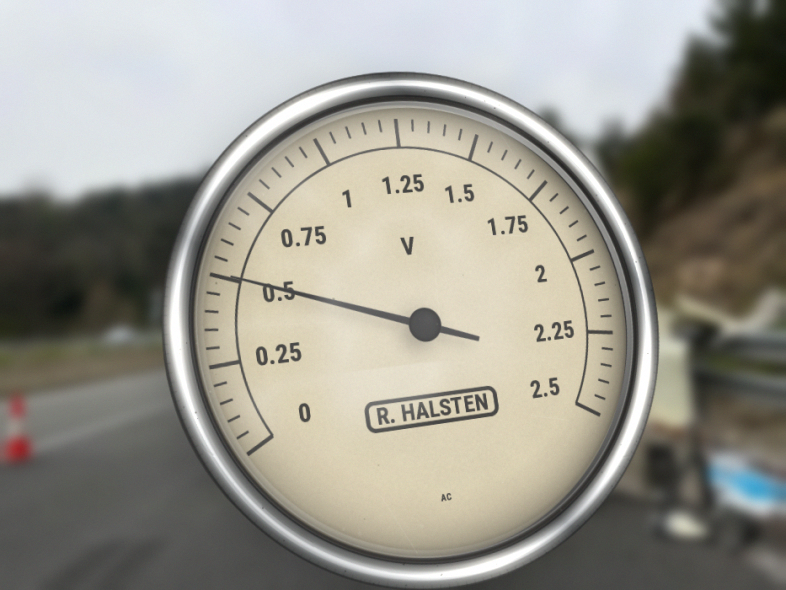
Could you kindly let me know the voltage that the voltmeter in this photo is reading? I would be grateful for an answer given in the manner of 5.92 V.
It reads 0.5 V
